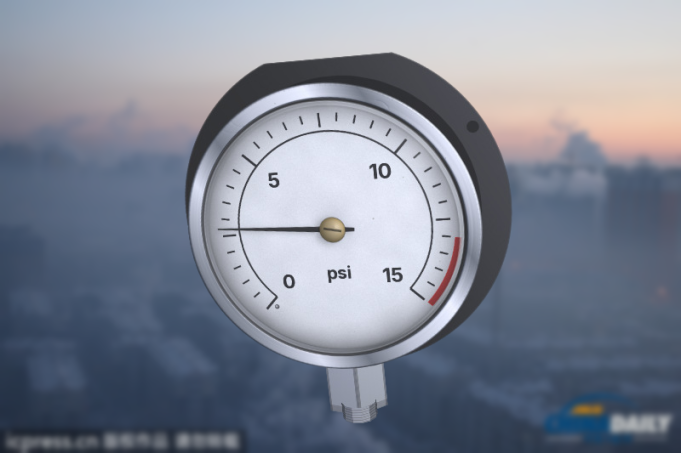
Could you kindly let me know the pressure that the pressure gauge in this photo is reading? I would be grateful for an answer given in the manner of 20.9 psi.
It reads 2.75 psi
